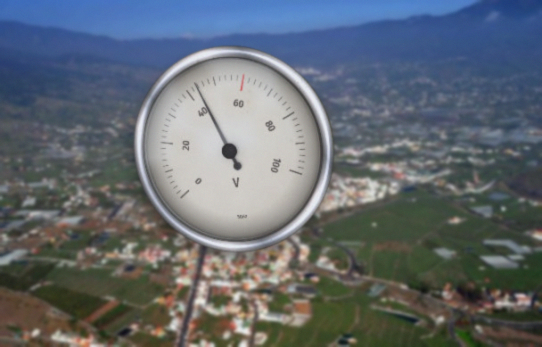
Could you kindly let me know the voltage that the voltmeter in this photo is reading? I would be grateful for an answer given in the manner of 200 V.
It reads 44 V
